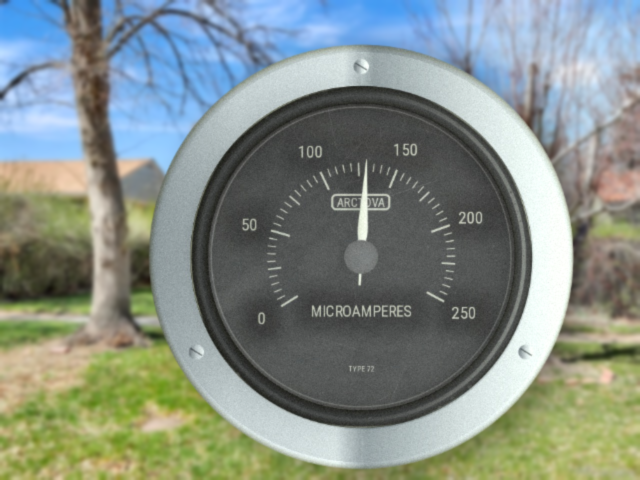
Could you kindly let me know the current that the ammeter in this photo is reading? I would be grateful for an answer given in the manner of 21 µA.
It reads 130 µA
